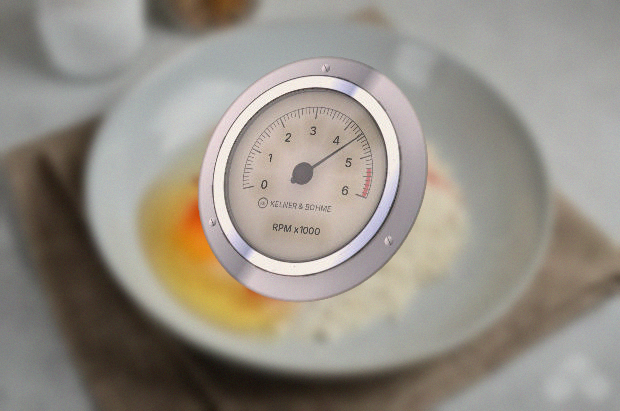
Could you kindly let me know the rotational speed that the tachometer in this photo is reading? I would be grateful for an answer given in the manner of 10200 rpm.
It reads 4500 rpm
